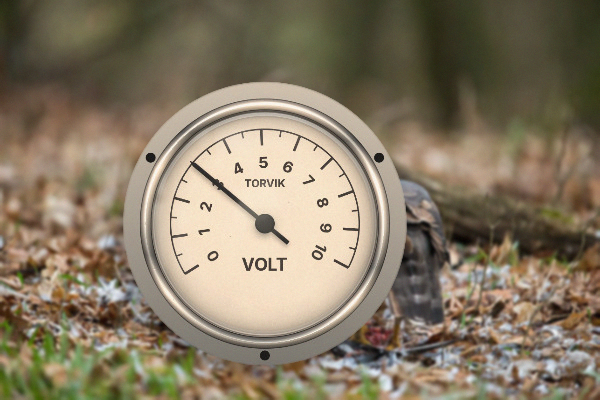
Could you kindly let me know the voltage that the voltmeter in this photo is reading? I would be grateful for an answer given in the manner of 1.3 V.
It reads 3 V
